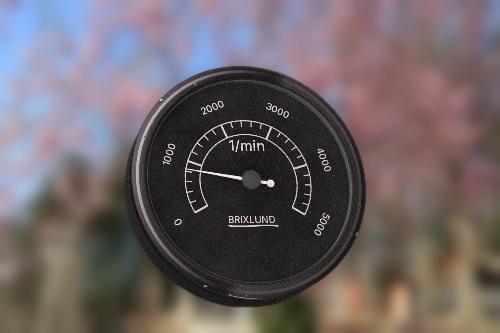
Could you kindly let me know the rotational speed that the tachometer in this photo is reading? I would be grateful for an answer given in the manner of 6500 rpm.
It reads 800 rpm
